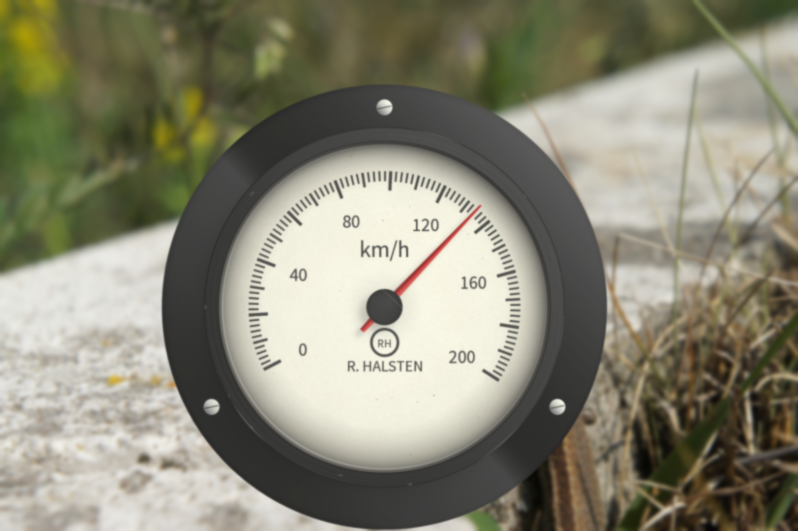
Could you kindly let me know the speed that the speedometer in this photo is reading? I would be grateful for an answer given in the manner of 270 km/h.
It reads 134 km/h
